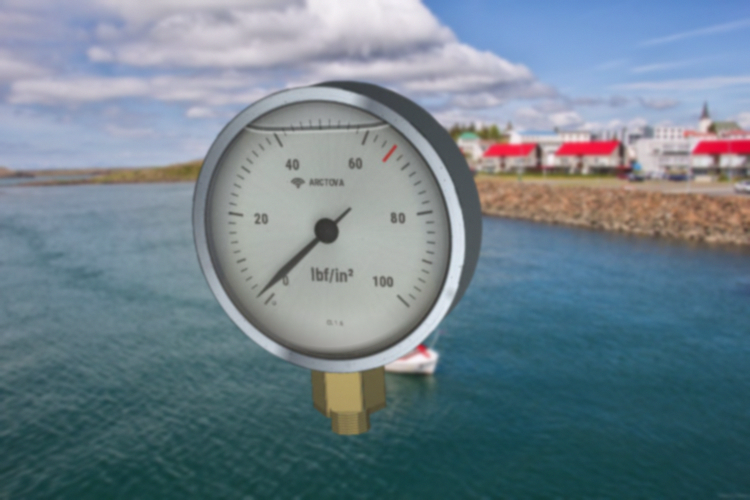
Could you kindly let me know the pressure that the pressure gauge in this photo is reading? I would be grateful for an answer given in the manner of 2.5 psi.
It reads 2 psi
